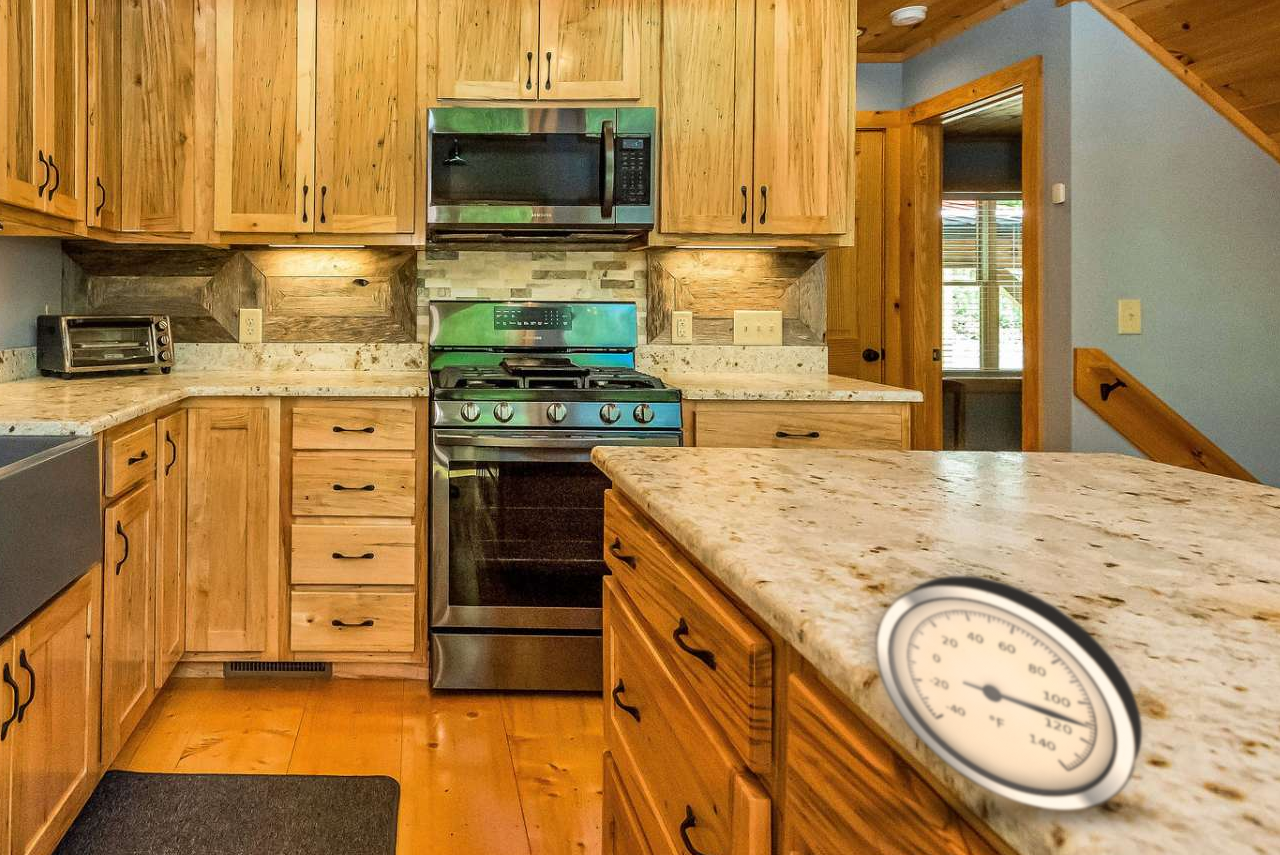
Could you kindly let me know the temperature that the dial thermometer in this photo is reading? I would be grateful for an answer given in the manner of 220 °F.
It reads 110 °F
